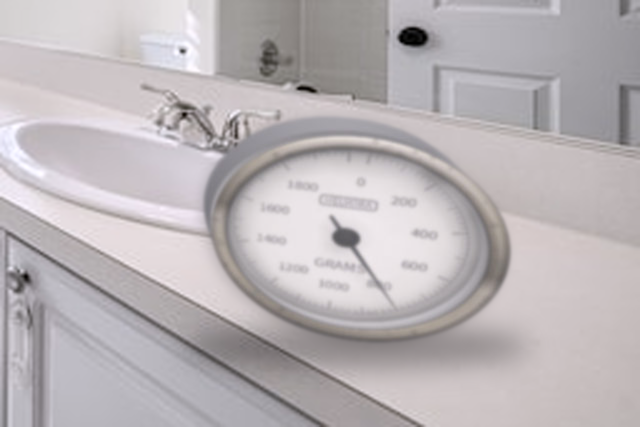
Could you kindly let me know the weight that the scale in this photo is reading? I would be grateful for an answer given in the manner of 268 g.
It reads 800 g
